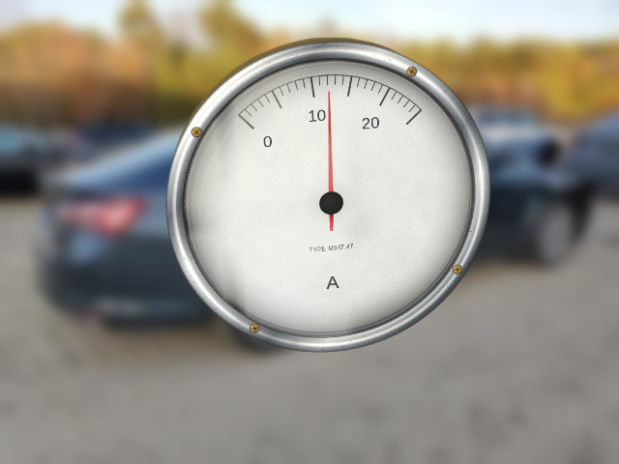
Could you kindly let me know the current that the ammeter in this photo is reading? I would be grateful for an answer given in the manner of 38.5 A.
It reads 12 A
